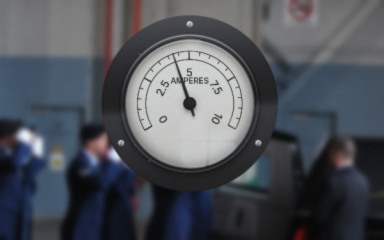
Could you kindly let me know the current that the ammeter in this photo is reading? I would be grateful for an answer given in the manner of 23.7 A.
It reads 4.25 A
